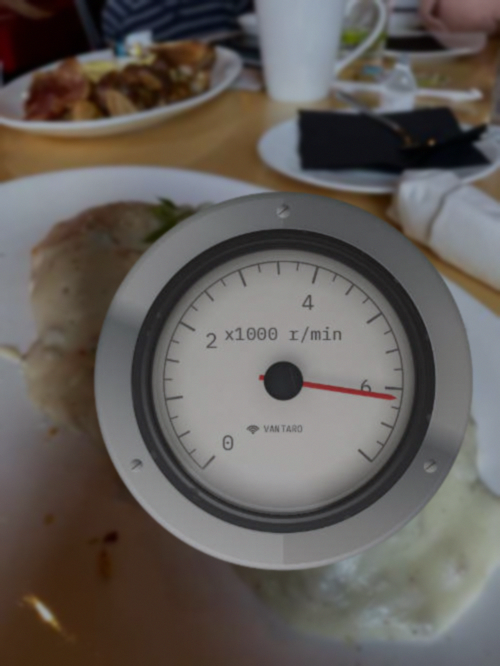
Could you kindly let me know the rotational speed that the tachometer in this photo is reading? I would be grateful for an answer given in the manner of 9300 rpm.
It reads 6125 rpm
